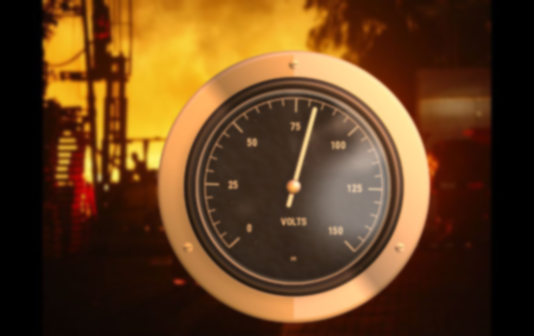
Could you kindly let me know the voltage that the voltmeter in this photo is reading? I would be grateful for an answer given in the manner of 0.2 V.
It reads 82.5 V
